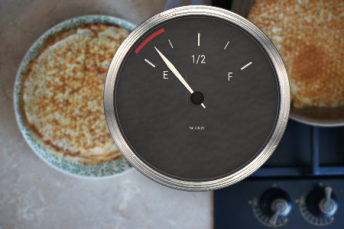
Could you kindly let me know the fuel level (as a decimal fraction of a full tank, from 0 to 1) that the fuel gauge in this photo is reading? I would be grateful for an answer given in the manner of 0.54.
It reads 0.125
